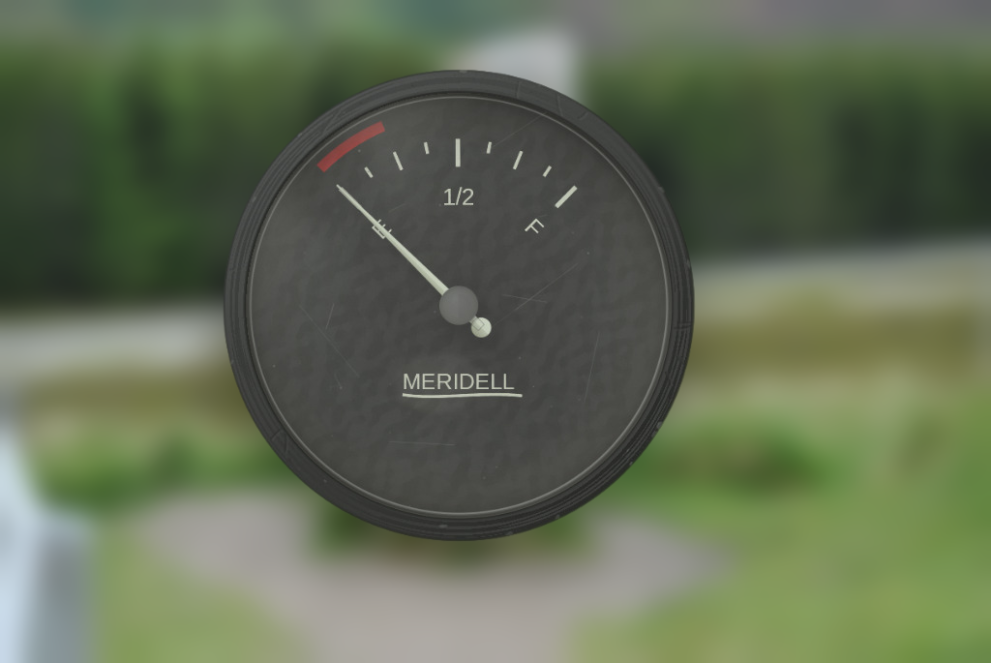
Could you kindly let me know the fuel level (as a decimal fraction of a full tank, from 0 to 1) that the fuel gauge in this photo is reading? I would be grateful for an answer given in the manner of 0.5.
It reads 0
